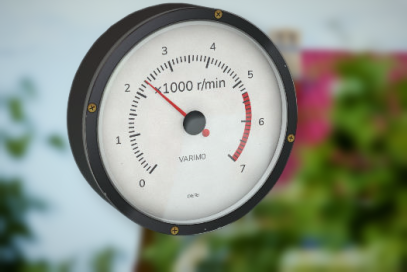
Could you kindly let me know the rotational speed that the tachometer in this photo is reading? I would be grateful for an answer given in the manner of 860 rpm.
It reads 2300 rpm
